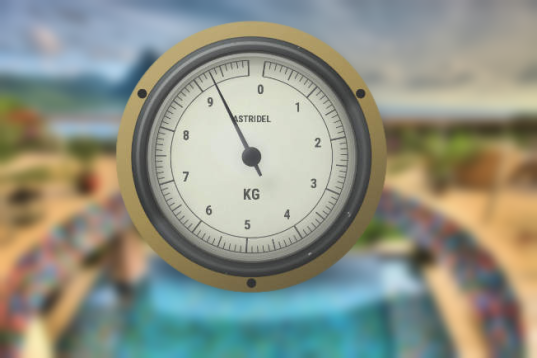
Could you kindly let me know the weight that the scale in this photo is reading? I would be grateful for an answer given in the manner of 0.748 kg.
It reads 9.3 kg
